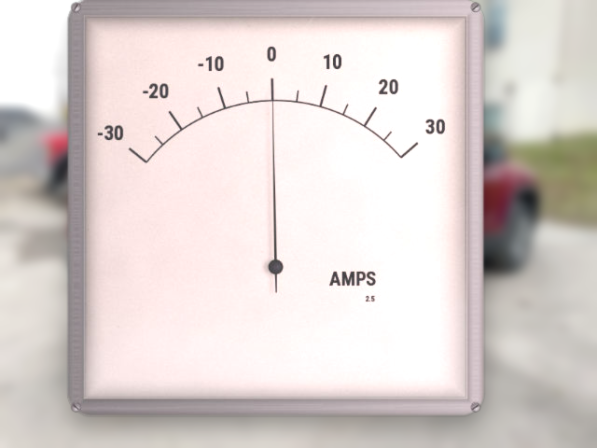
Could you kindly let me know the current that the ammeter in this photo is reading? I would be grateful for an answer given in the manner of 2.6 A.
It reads 0 A
